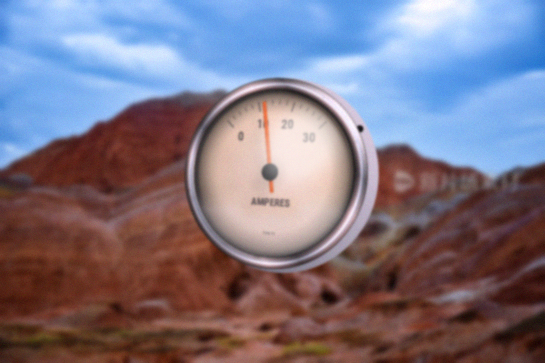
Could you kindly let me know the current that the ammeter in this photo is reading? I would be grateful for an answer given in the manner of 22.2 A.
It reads 12 A
